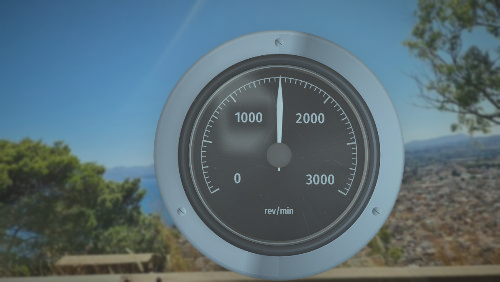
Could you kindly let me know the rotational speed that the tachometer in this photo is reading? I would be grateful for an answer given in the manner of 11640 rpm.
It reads 1500 rpm
